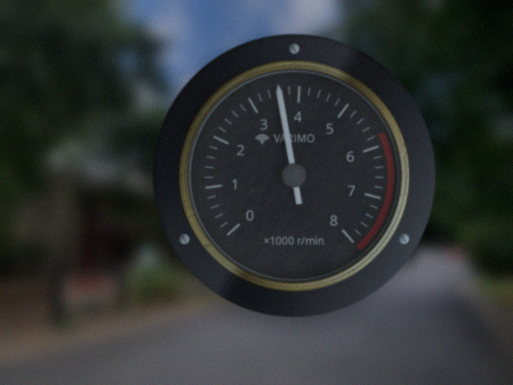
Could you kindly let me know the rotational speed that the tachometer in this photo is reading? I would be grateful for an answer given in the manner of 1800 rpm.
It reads 3600 rpm
